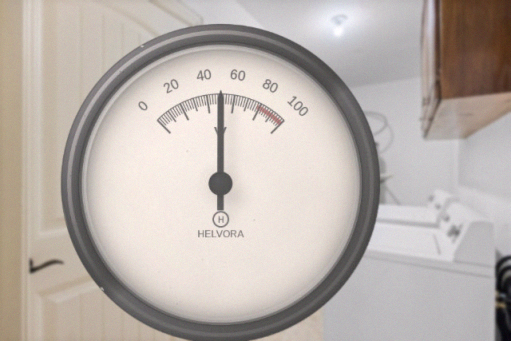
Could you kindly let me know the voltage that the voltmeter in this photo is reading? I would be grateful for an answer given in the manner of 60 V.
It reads 50 V
